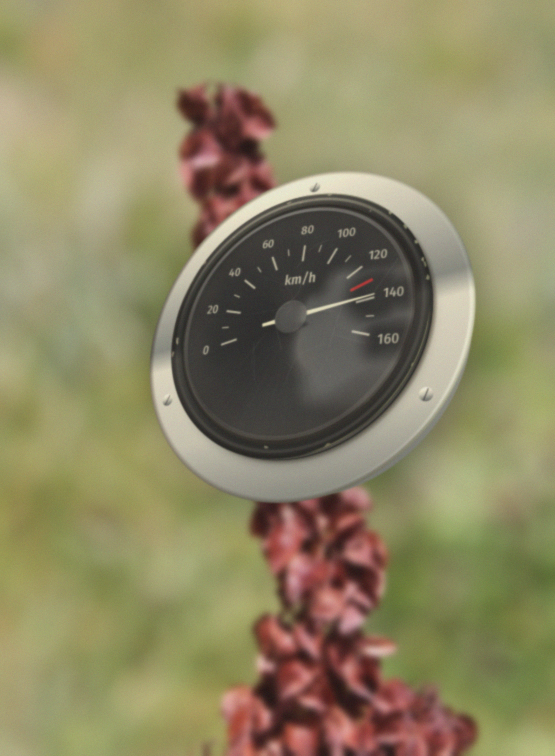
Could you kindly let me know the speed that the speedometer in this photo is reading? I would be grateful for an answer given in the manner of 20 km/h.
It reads 140 km/h
